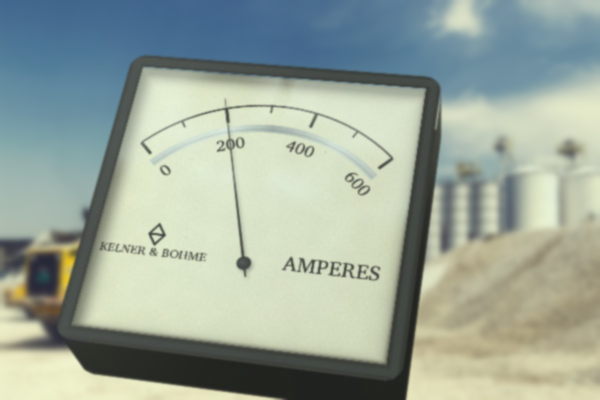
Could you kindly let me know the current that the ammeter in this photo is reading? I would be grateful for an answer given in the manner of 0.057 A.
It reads 200 A
